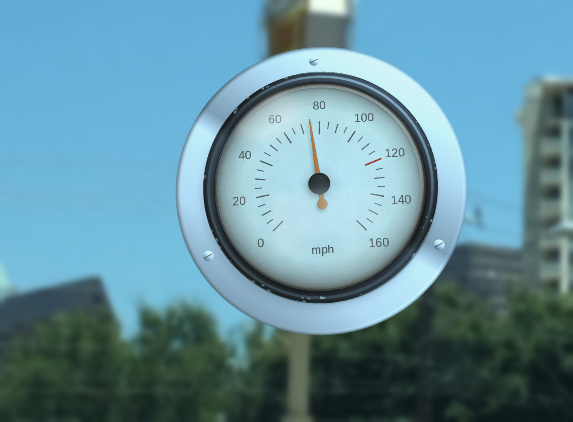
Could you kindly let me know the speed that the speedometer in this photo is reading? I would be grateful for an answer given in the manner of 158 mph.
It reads 75 mph
